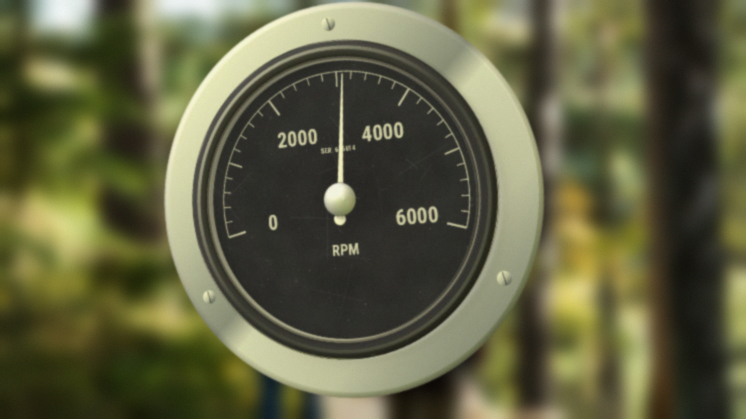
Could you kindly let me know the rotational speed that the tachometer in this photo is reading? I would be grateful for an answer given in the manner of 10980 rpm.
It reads 3100 rpm
